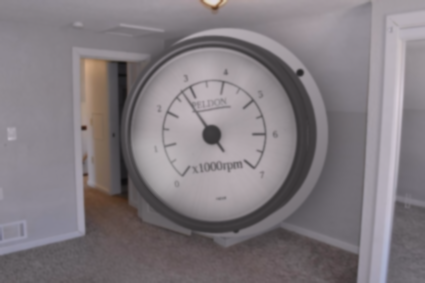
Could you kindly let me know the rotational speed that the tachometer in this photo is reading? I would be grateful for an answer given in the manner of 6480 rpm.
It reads 2750 rpm
